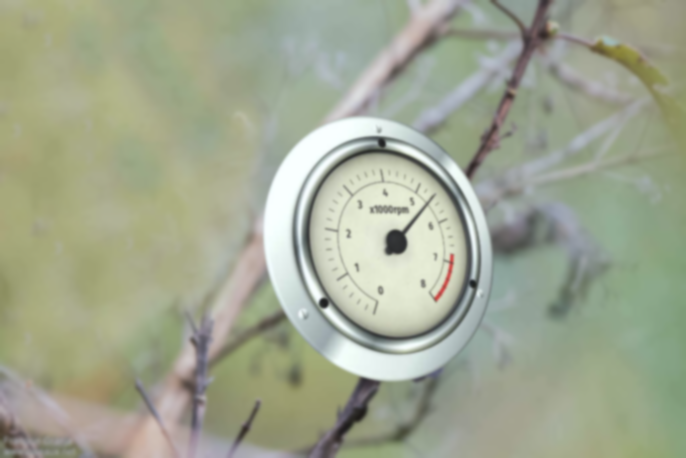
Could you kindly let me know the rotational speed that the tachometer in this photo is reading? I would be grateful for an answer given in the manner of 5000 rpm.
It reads 5400 rpm
